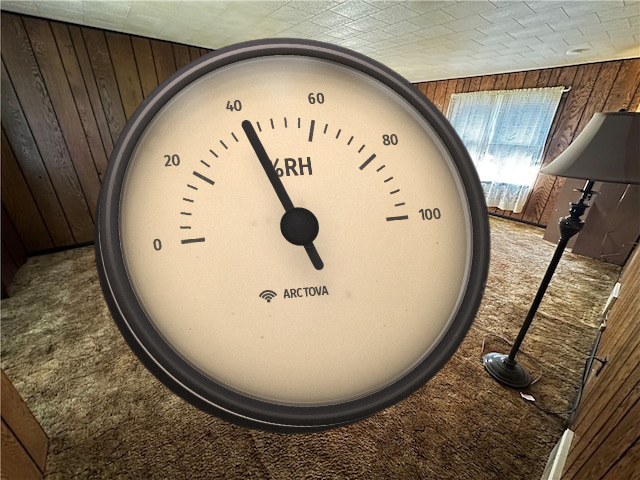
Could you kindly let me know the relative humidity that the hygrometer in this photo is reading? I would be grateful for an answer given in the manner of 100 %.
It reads 40 %
